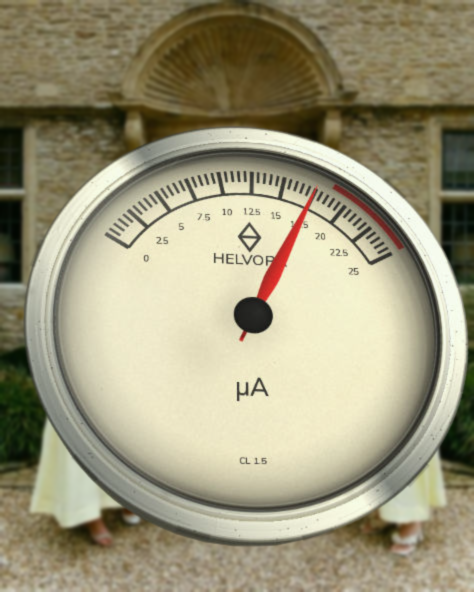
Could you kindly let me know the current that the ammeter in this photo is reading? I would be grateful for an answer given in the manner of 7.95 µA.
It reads 17.5 µA
